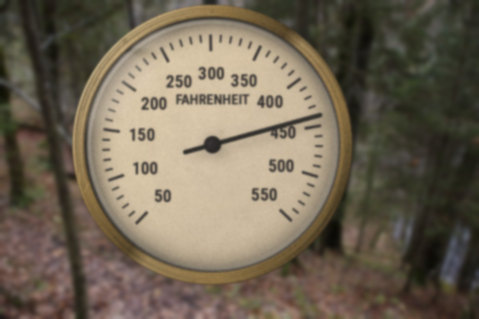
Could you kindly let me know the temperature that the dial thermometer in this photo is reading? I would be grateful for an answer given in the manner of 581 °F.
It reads 440 °F
